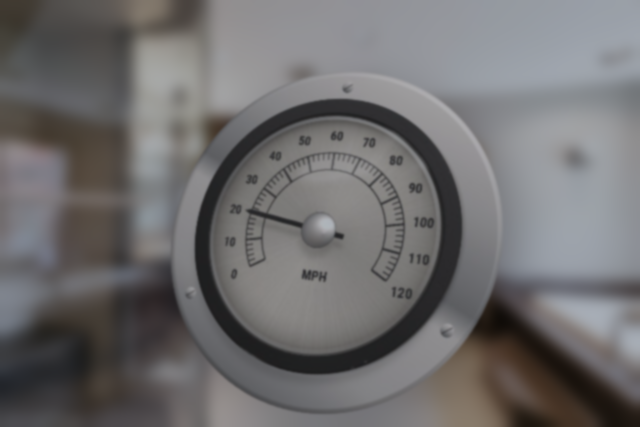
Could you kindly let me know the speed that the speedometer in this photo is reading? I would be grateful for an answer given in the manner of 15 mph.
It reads 20 mph
